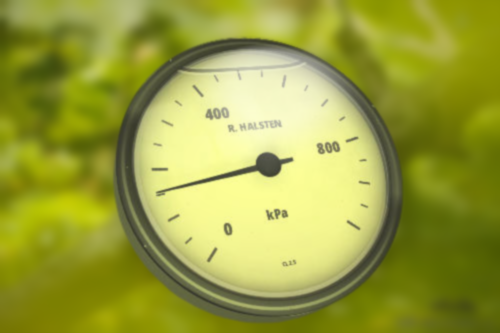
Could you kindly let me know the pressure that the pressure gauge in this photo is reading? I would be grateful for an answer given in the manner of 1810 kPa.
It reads 150 kPa
